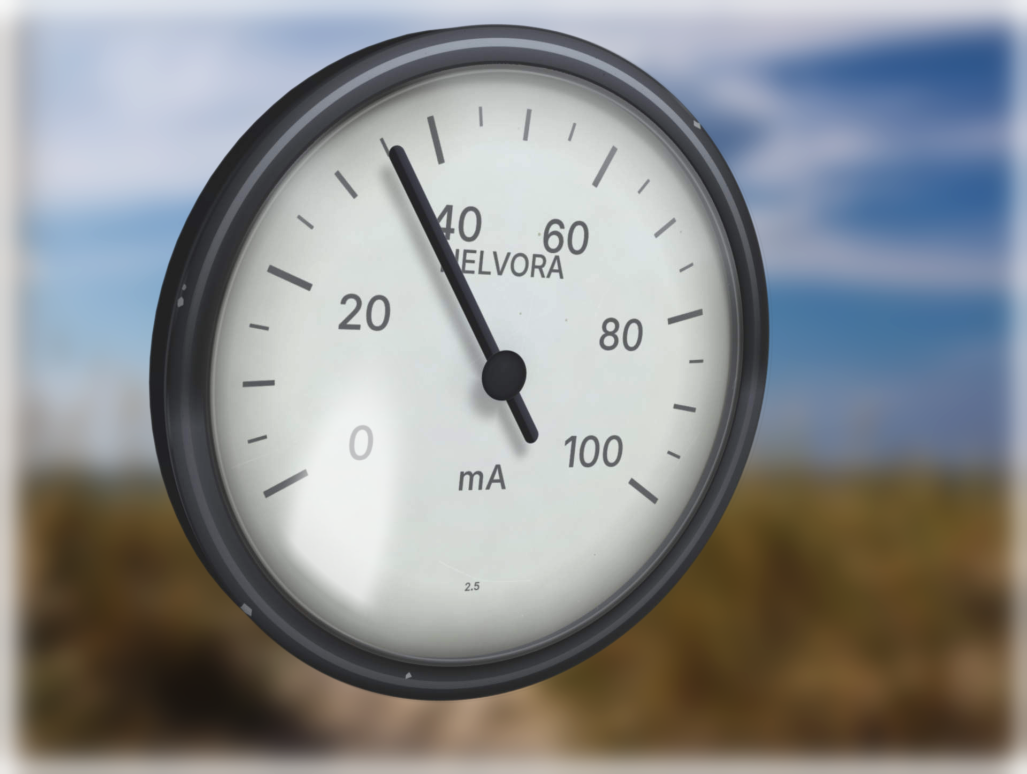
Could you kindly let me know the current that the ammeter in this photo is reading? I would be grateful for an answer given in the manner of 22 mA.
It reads 35 mA
